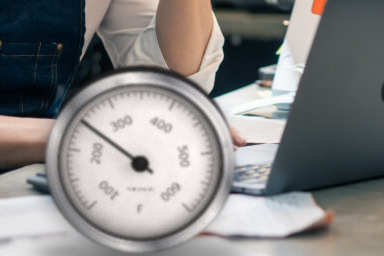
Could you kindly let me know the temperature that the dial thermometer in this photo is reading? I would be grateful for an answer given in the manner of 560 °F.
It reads 250 °F
